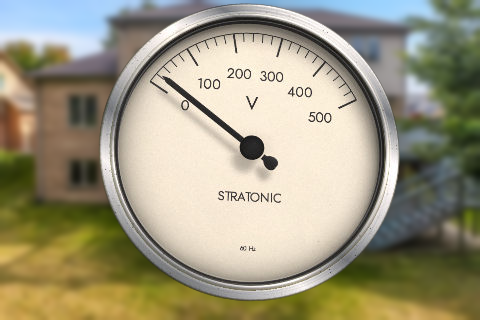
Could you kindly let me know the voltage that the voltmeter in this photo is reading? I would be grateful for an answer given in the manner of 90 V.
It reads 20 V
